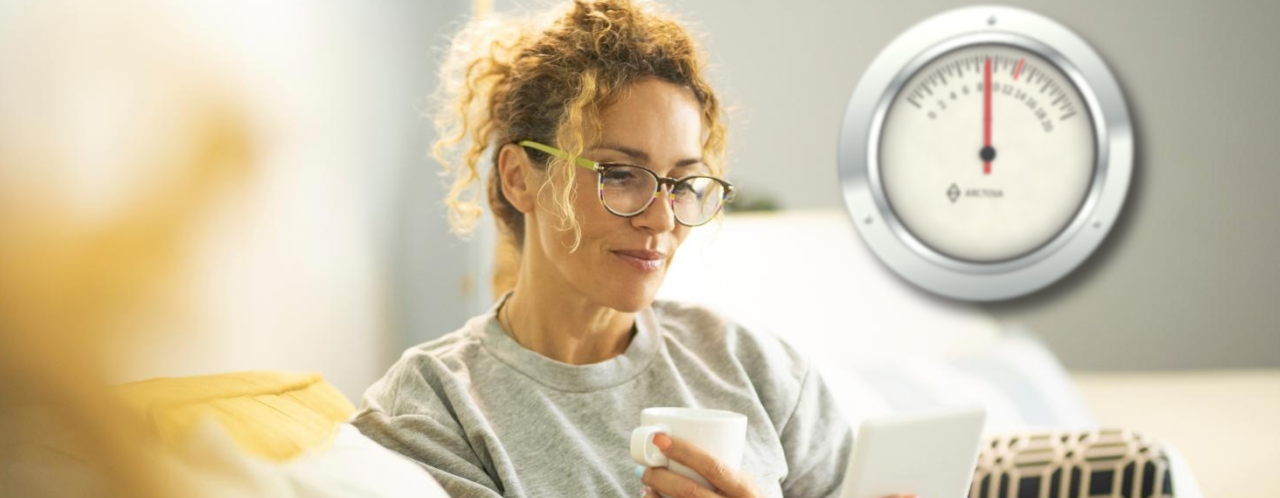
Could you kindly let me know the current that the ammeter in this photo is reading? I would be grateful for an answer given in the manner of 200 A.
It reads 9 A
